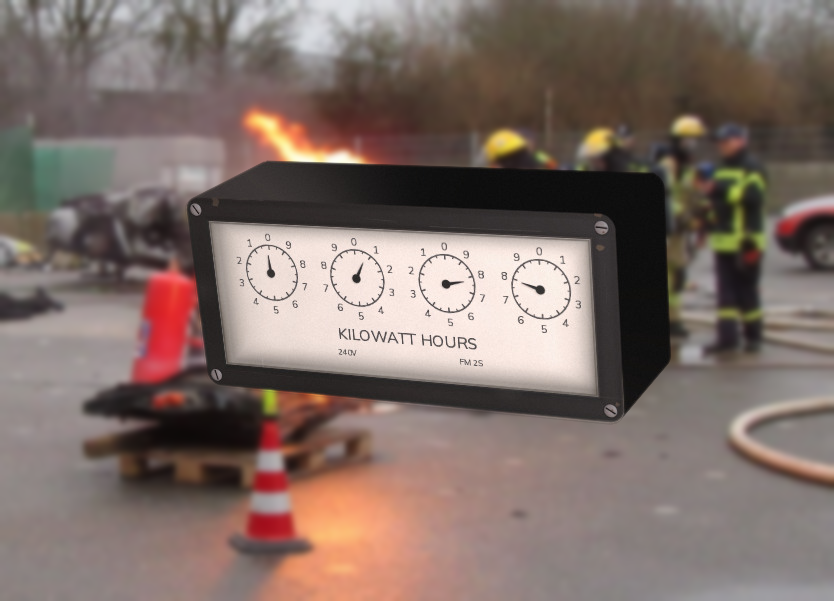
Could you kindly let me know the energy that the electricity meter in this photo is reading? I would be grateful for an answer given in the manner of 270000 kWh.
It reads 78 kWh
